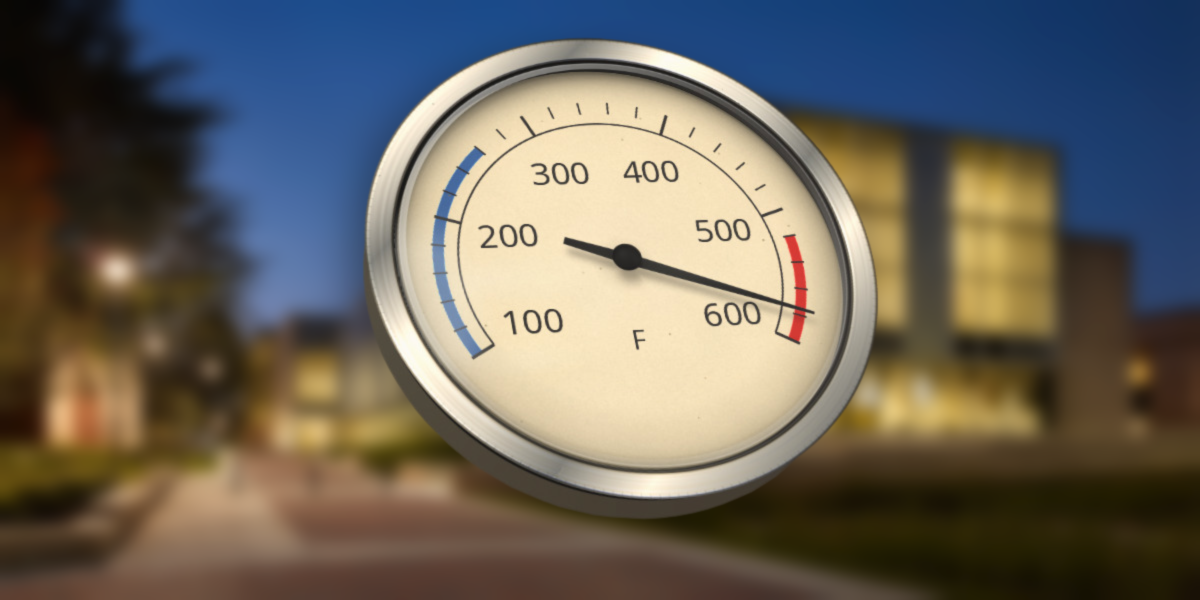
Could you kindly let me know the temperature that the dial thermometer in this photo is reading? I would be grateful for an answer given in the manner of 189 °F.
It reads 580 °F
